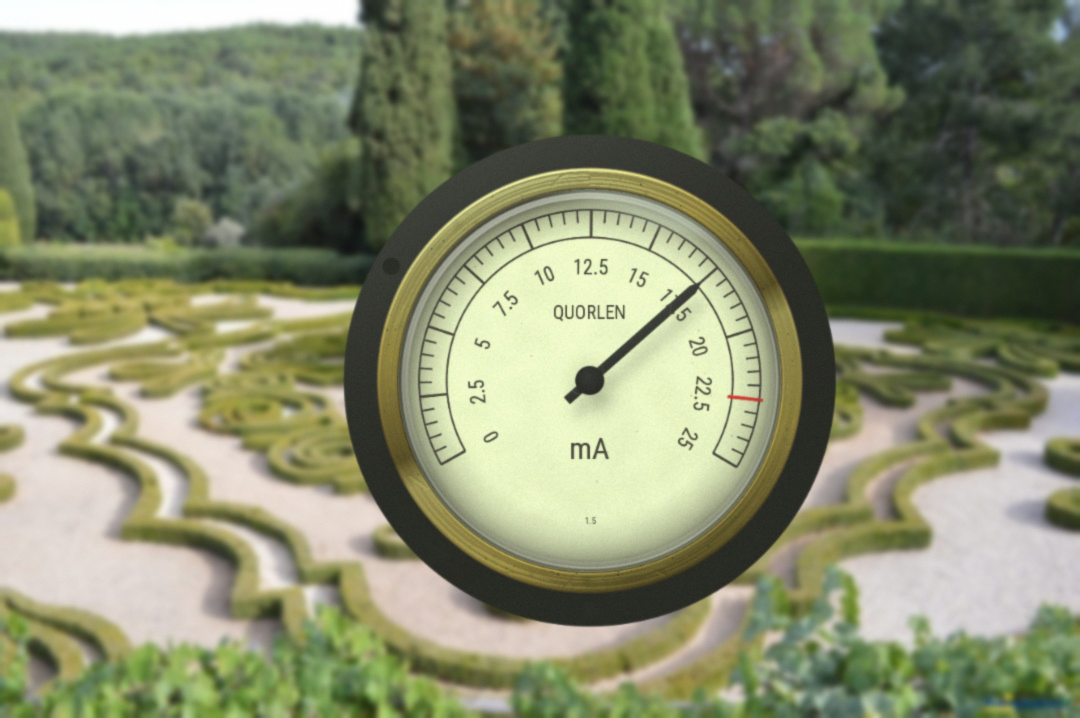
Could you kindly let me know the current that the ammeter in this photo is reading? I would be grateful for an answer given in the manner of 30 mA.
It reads 17.5 mA
